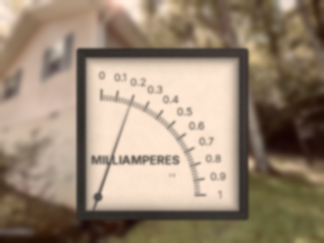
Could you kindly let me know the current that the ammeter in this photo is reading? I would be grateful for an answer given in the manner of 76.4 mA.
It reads 0.2 mA
